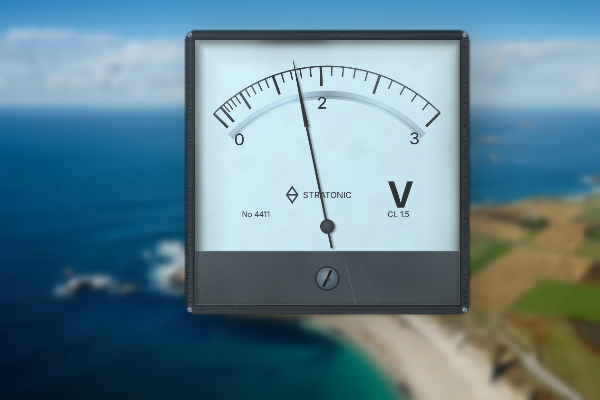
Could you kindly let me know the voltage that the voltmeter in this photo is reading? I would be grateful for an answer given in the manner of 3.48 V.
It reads 1.75 V
